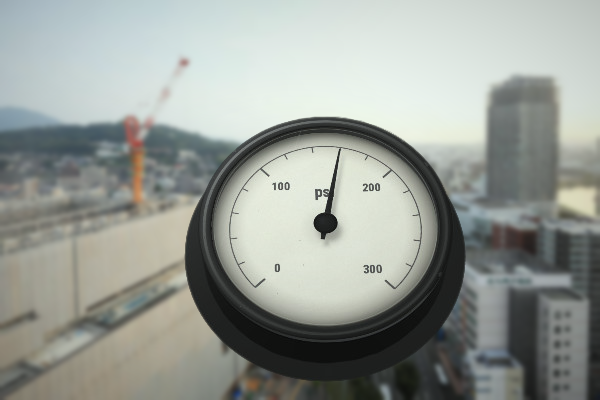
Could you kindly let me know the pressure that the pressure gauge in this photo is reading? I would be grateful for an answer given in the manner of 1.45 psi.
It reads 160 psi
